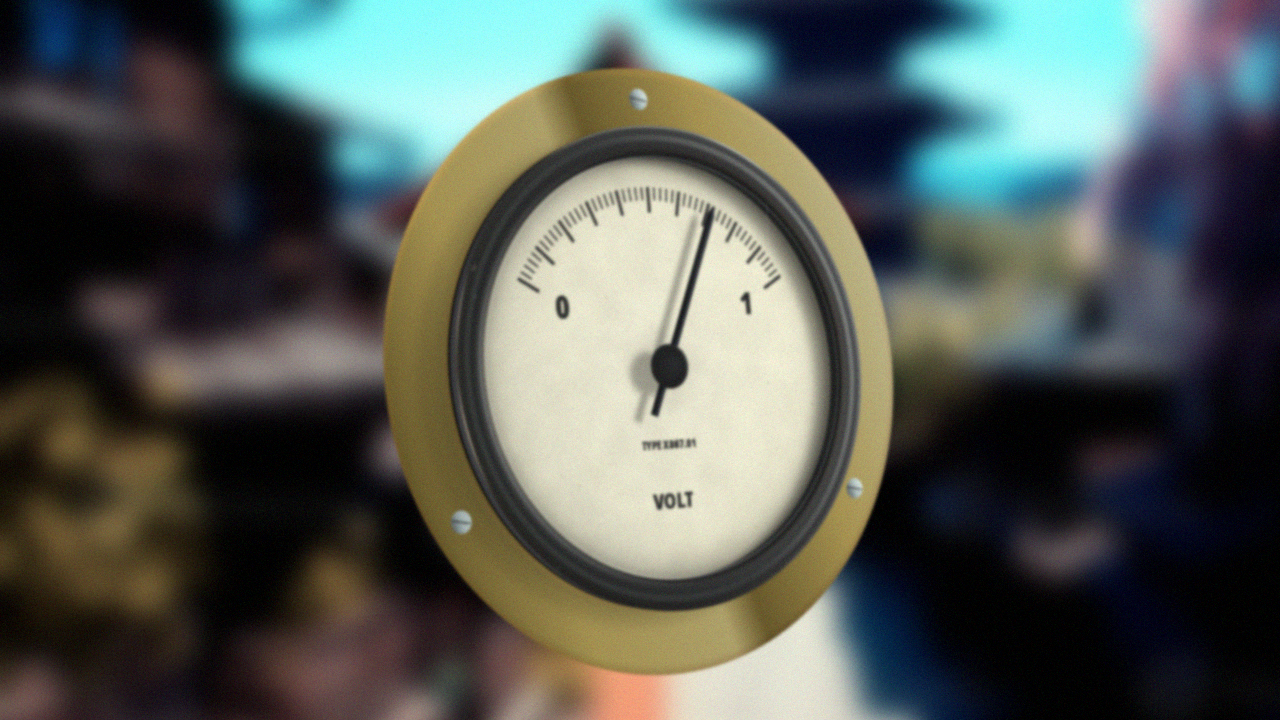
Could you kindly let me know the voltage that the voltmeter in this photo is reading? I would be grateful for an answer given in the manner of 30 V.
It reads 0.7 V
